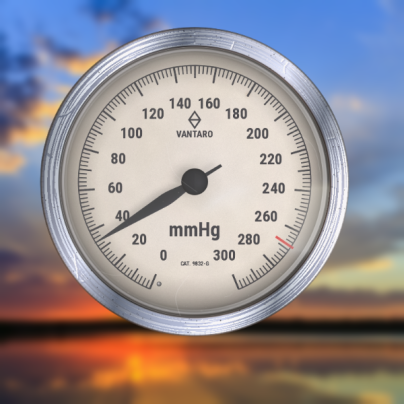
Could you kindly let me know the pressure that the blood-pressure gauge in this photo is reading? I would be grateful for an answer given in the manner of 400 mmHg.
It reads 34 mmHg
